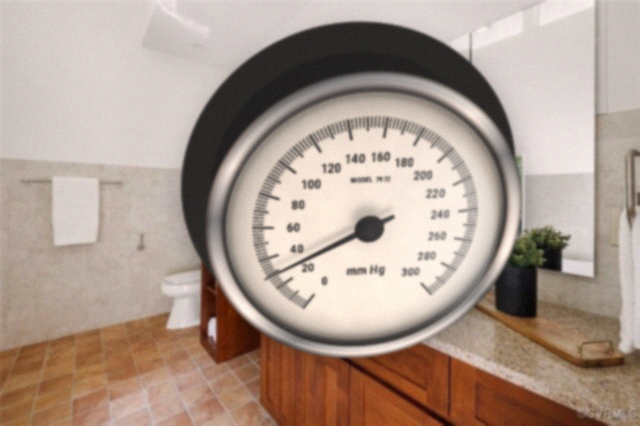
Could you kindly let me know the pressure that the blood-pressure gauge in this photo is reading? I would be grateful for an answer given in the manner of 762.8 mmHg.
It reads 30 mmHg
